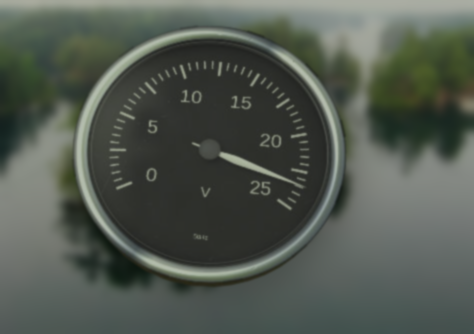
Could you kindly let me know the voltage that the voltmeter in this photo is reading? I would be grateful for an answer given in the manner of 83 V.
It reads 23.5 V
